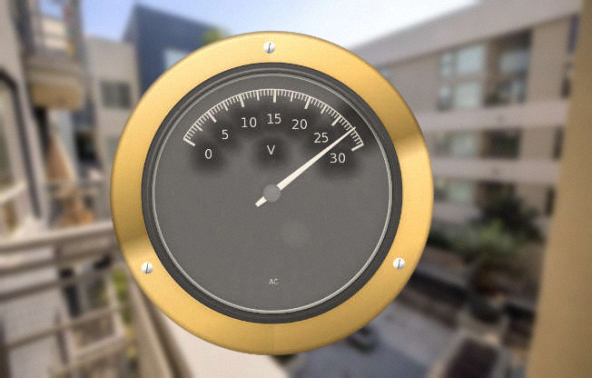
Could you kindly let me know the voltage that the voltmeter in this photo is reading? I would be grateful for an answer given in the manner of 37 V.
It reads 27.5 V
